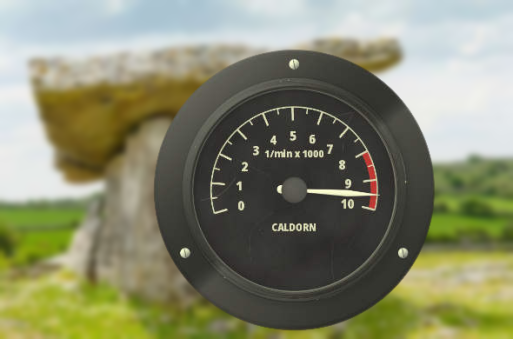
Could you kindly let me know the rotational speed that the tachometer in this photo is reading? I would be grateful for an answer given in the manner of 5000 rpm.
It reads 9500 rpm
